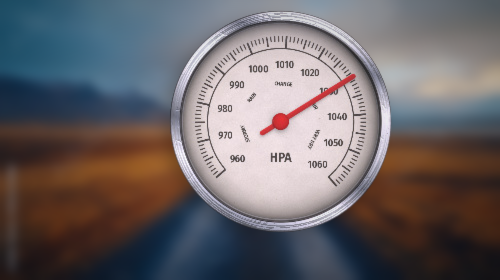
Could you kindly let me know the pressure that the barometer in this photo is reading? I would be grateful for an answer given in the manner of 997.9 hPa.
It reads 1030 hPa
